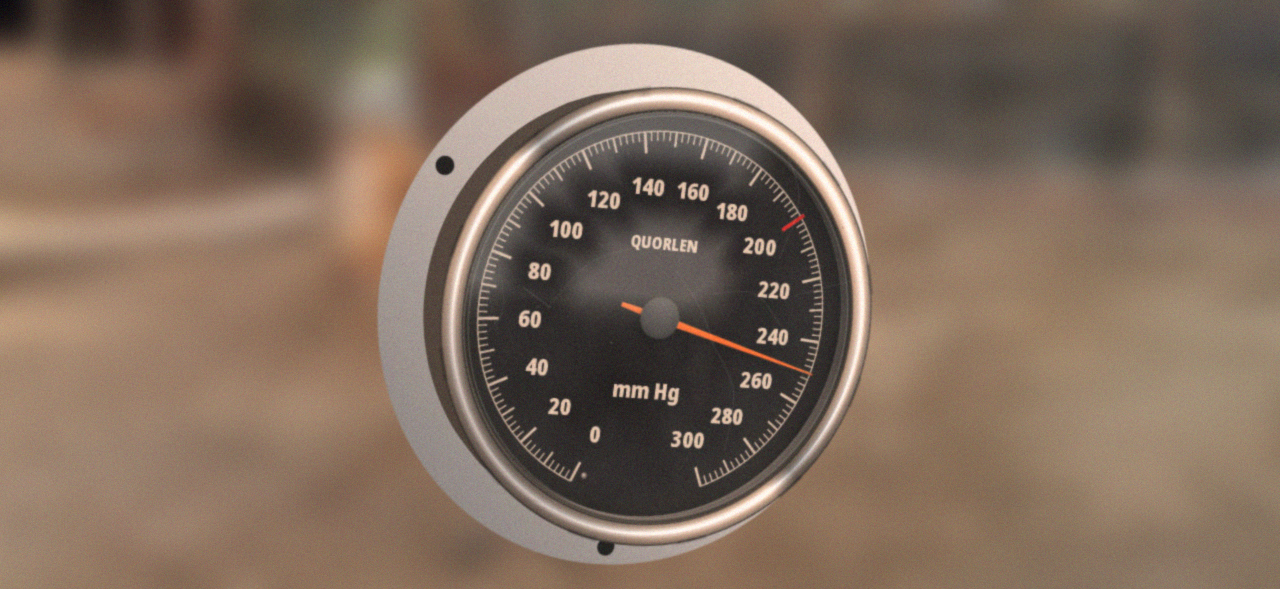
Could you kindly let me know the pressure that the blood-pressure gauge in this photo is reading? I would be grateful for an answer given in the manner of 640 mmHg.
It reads 250 mmHg
